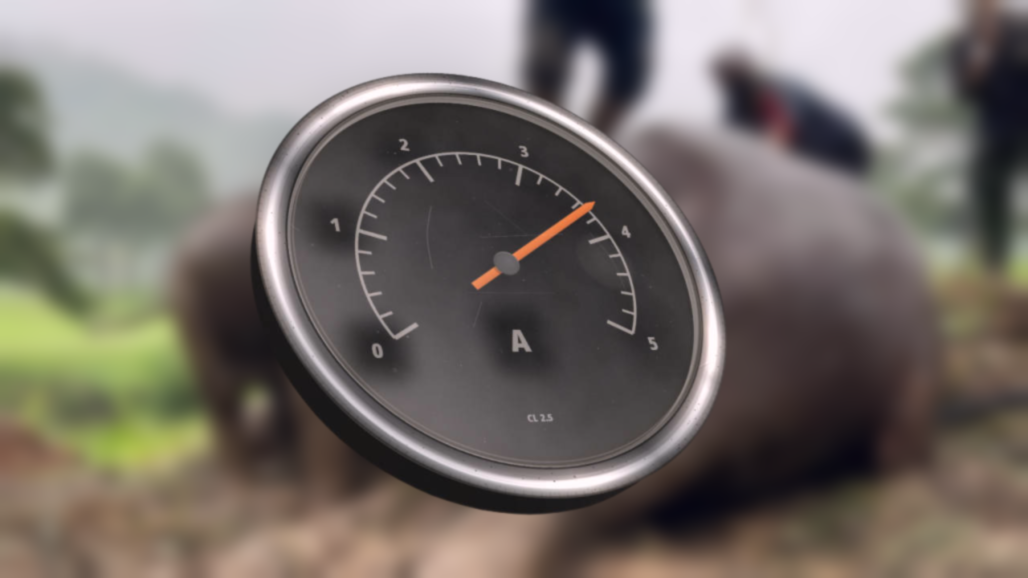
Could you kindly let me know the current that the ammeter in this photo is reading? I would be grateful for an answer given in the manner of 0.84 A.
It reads 3.7 A
